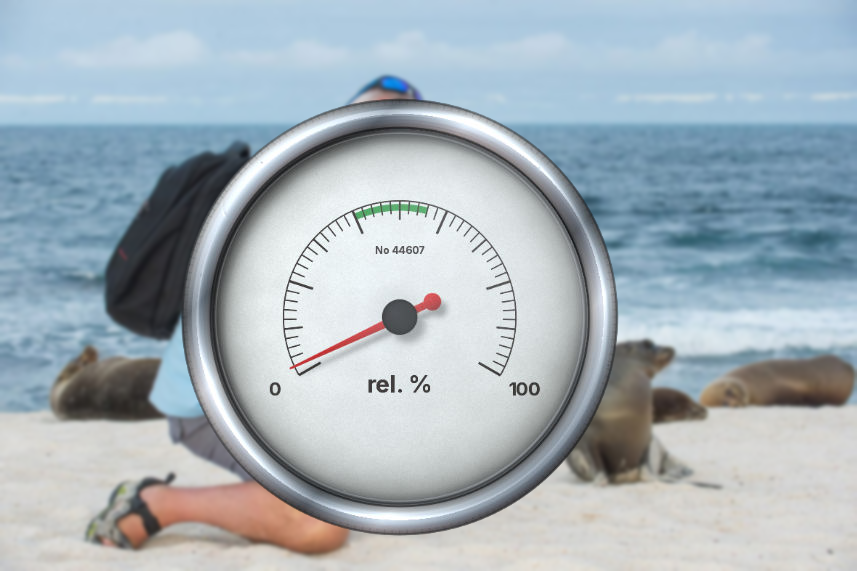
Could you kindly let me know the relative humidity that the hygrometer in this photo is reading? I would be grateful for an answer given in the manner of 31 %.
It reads 2 %
